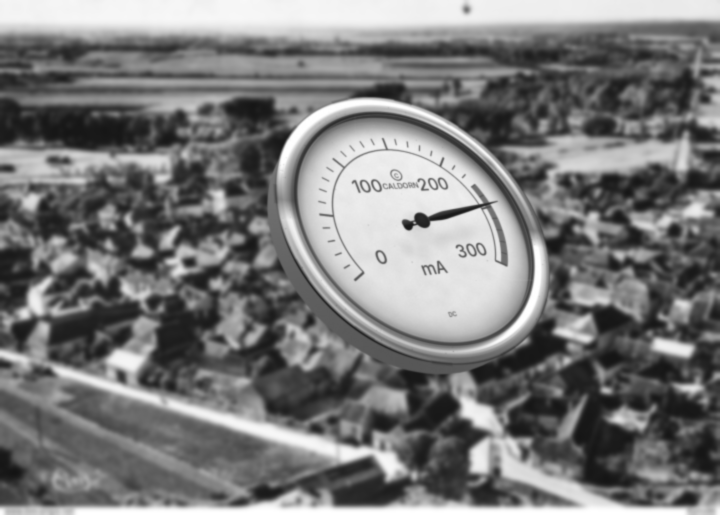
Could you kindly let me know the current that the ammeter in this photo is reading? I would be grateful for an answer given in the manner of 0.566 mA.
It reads 250 mA
